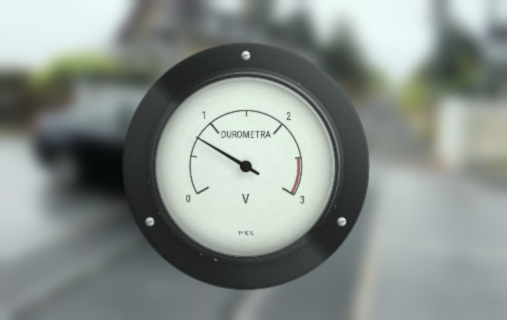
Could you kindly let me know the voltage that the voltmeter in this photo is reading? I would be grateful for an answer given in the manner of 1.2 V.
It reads 0.75 V
